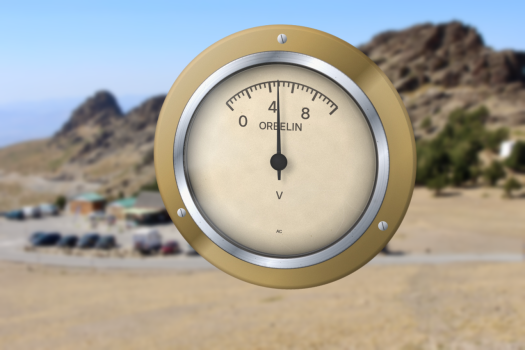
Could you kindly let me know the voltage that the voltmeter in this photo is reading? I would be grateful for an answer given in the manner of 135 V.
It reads 4.8 V
